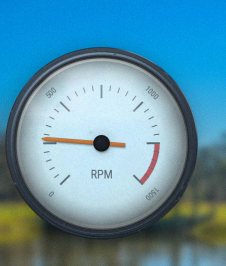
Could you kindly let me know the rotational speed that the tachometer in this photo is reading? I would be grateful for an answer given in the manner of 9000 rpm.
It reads 275 rpm
